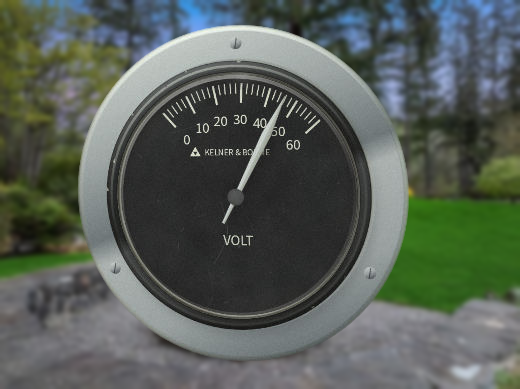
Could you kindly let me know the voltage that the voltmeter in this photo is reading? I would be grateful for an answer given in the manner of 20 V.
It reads 46 V
